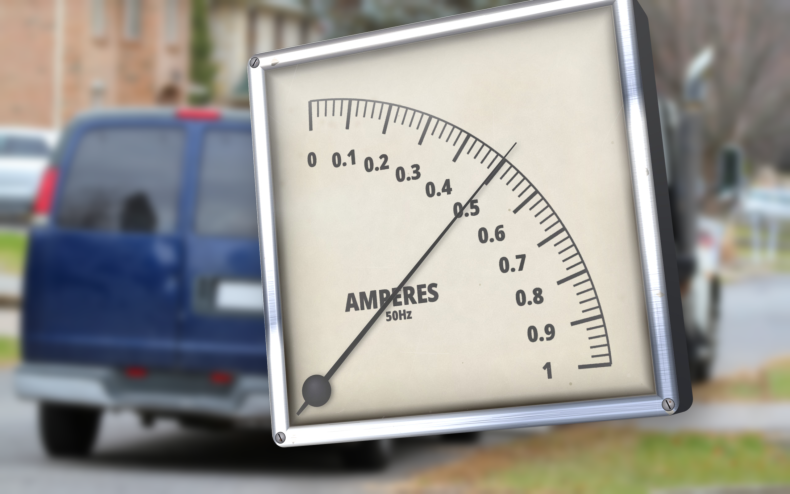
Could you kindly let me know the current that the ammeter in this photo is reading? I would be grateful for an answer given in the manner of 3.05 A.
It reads 0.5 A
